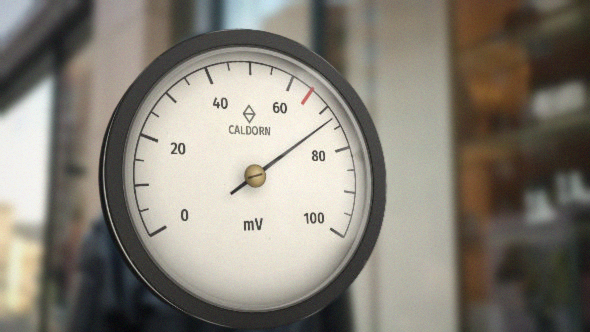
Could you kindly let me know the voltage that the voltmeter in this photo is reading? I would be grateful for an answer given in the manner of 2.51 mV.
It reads 72.5 mV
